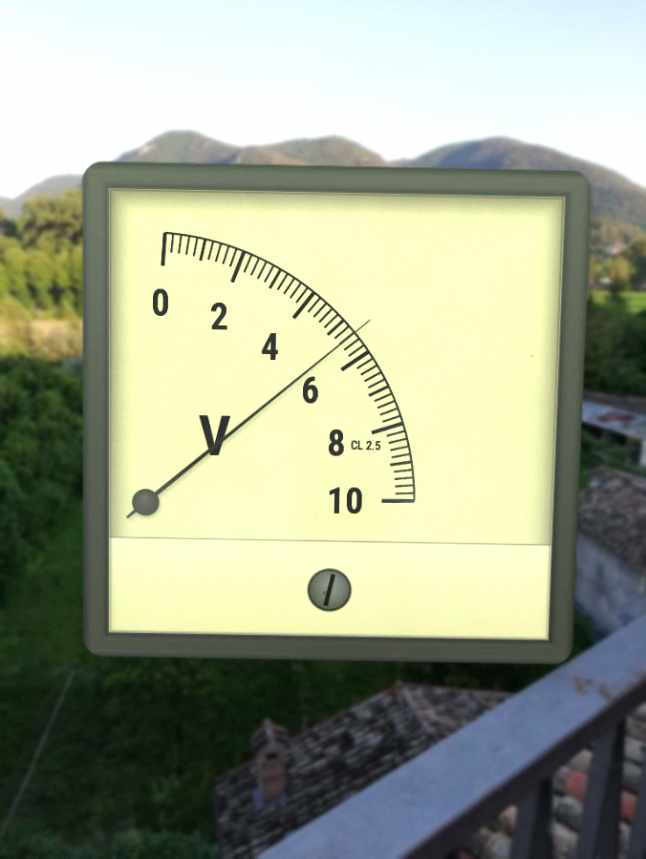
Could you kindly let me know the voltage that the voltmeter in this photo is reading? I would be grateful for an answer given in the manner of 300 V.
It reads 5.4 V
